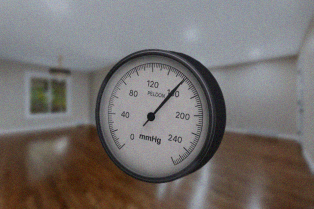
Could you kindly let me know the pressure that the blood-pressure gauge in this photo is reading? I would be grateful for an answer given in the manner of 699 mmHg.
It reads 160 mmHg
